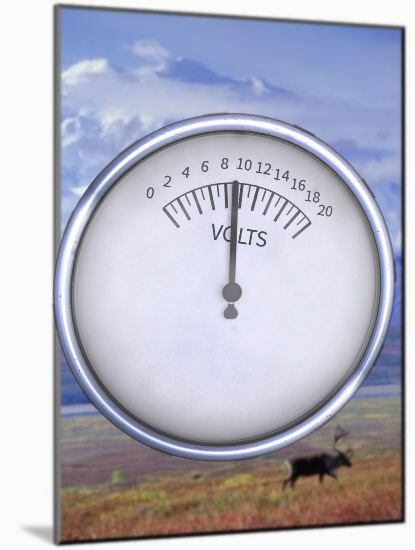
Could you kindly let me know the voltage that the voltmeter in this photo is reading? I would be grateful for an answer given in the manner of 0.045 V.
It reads 9 V
